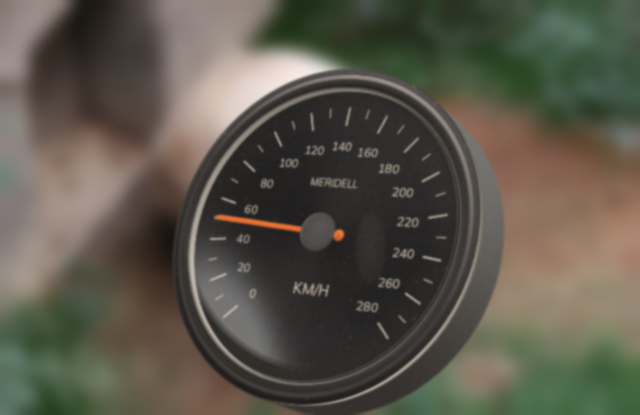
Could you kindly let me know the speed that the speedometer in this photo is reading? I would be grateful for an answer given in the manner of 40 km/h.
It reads 50 km/h
